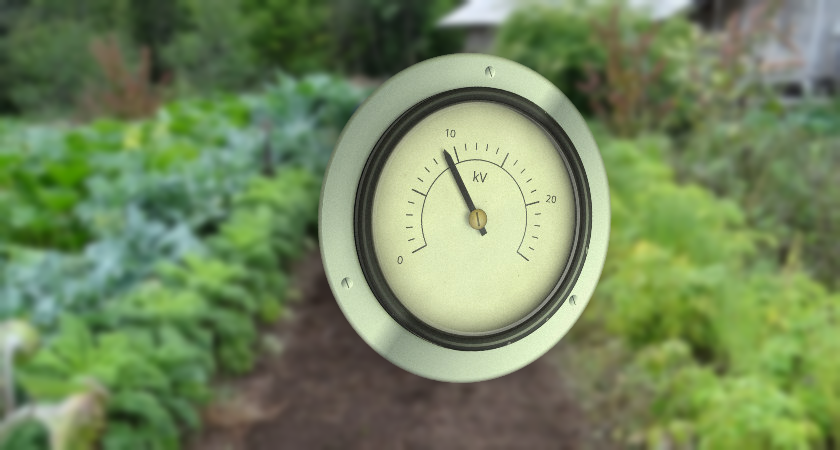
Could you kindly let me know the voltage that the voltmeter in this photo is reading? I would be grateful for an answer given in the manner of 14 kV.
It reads 9 kV
